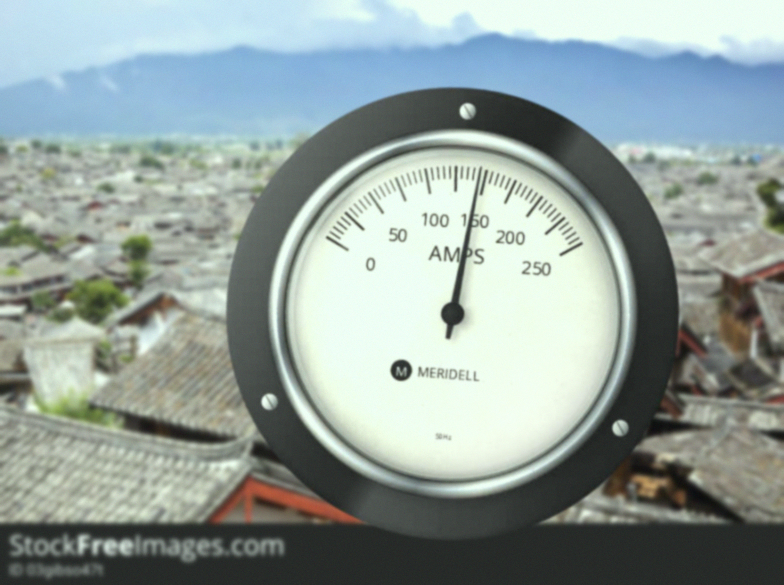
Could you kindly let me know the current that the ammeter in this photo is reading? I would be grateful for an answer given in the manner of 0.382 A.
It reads 145 A
